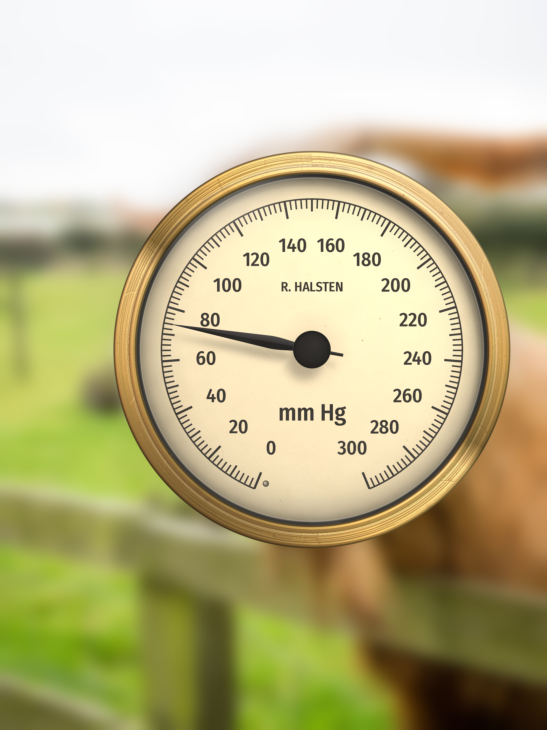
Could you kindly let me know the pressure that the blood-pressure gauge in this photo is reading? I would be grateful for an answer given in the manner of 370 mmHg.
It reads 74 mmHg
